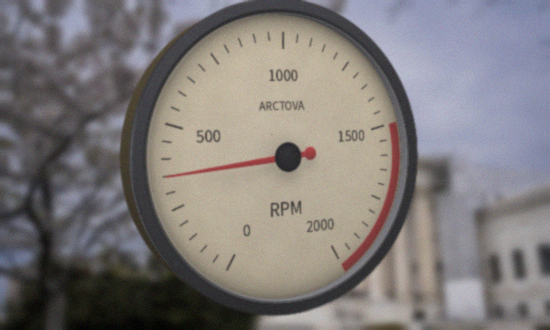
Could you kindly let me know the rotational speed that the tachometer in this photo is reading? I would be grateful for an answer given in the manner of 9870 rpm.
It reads 350 rpm
